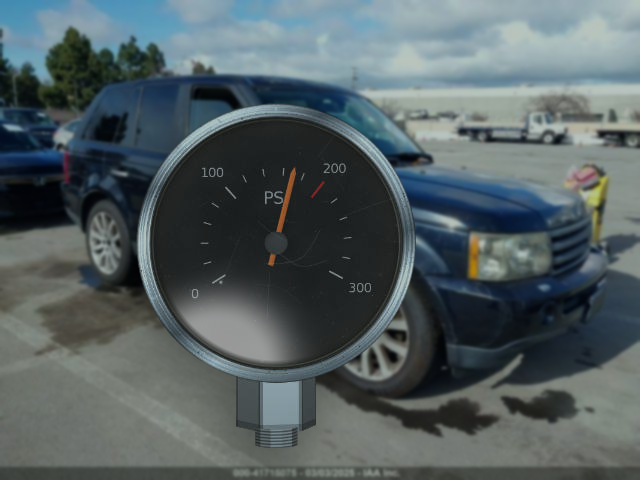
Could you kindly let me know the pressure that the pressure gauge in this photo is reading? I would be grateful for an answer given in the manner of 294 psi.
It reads 170 psi
